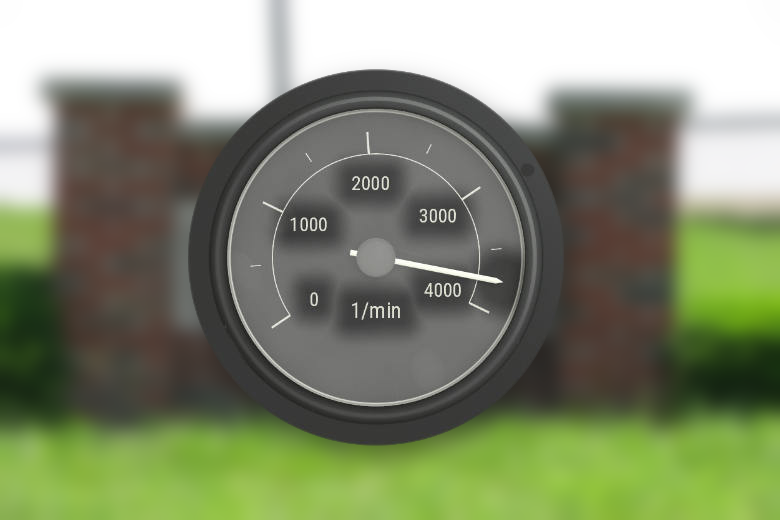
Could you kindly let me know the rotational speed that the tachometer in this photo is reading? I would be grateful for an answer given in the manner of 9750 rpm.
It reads 3750 rpm
